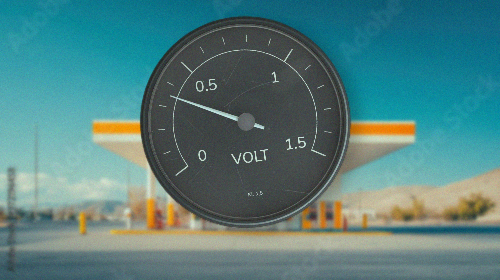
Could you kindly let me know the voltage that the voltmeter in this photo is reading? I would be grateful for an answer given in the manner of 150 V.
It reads 0.35 V
